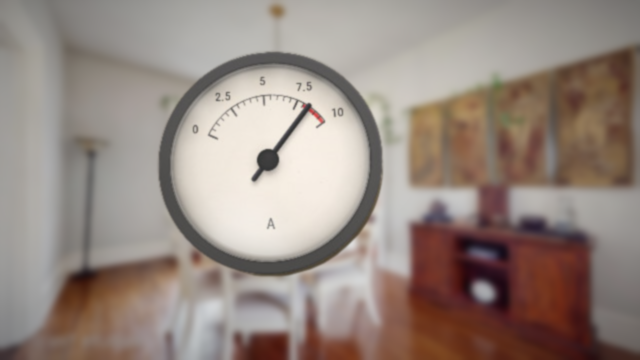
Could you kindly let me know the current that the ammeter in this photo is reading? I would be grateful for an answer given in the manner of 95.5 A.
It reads 8.5 A
